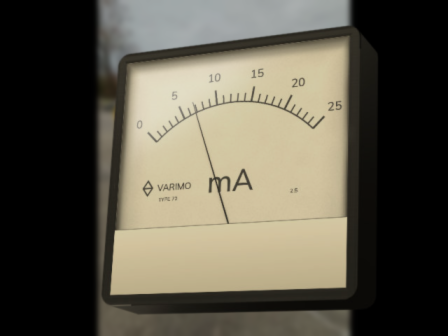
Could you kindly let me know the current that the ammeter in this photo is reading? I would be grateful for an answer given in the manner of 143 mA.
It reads 7 mA
